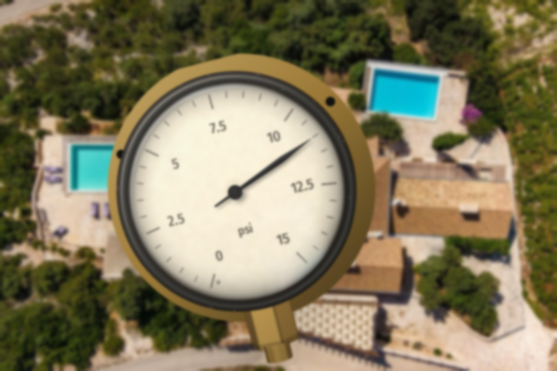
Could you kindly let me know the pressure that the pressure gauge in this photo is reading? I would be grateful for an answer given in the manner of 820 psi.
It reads 11 psi
